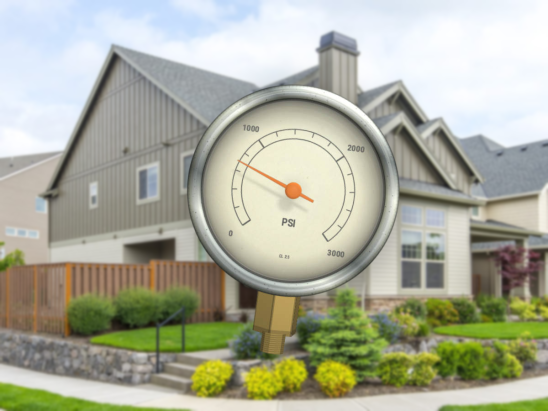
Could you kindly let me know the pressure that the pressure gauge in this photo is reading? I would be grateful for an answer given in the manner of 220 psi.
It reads 700 psi
